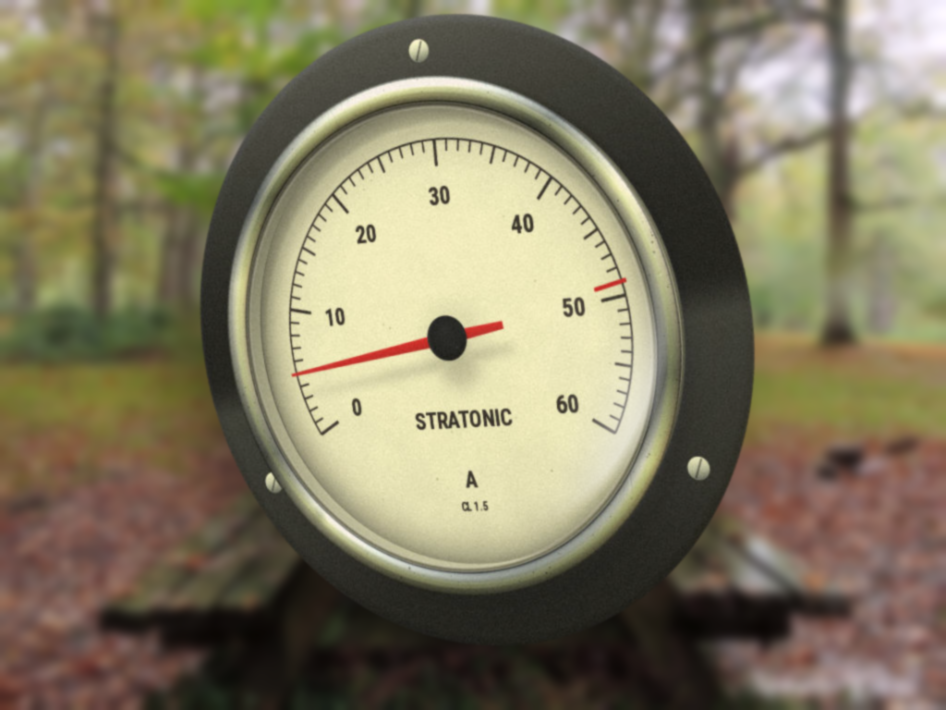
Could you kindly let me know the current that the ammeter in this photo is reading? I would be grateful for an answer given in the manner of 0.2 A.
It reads 5 A
